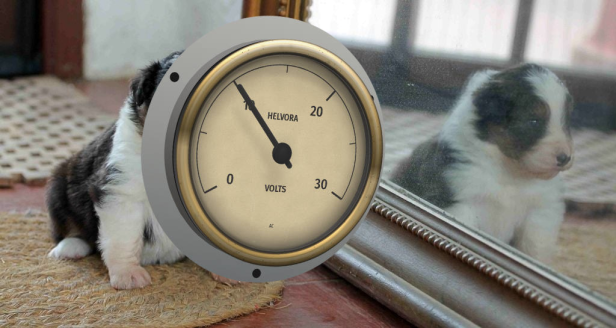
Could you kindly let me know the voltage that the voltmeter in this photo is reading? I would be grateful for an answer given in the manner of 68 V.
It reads 10 V
